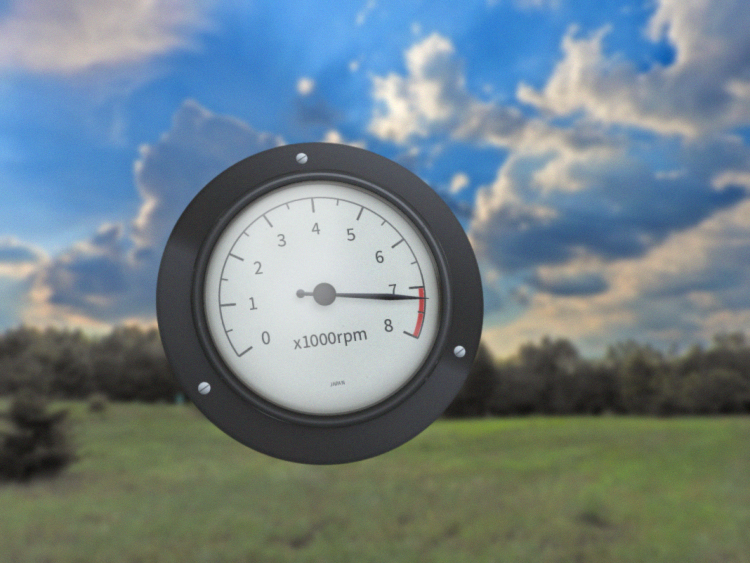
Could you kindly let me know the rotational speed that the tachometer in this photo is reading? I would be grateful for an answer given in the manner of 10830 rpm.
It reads 7250 rpm
